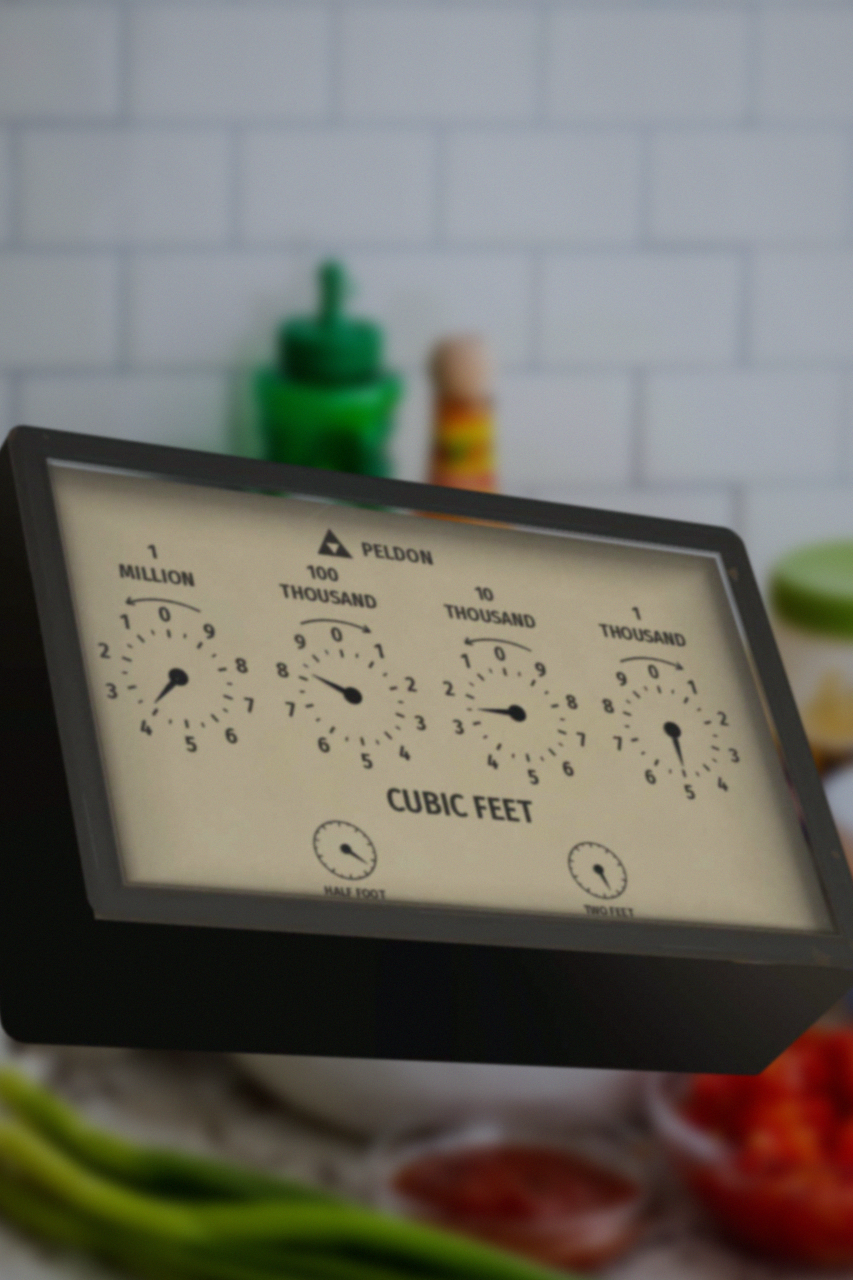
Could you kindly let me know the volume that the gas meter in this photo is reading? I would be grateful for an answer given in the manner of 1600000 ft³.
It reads 382500 ft³
